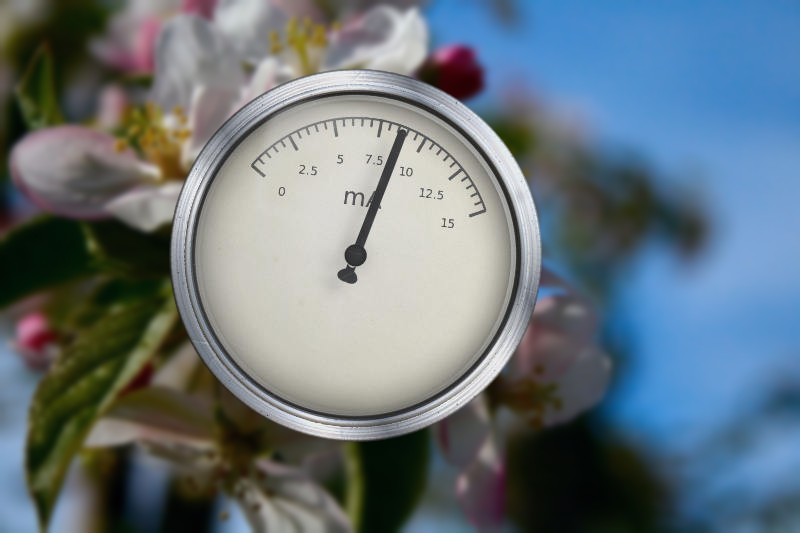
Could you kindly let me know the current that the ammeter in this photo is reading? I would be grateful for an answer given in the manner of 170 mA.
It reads 8.75 mA
